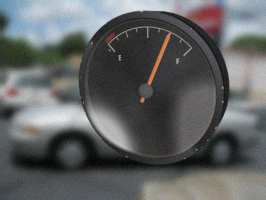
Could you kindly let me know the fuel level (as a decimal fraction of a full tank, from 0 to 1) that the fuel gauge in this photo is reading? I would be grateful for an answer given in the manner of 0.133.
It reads 0.75
